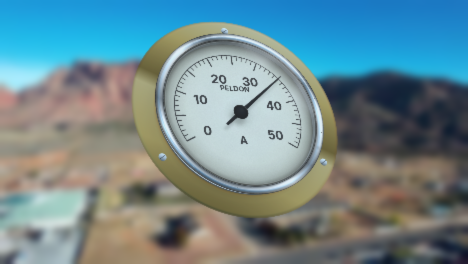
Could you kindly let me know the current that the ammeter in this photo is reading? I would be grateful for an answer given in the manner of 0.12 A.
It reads 35 A
